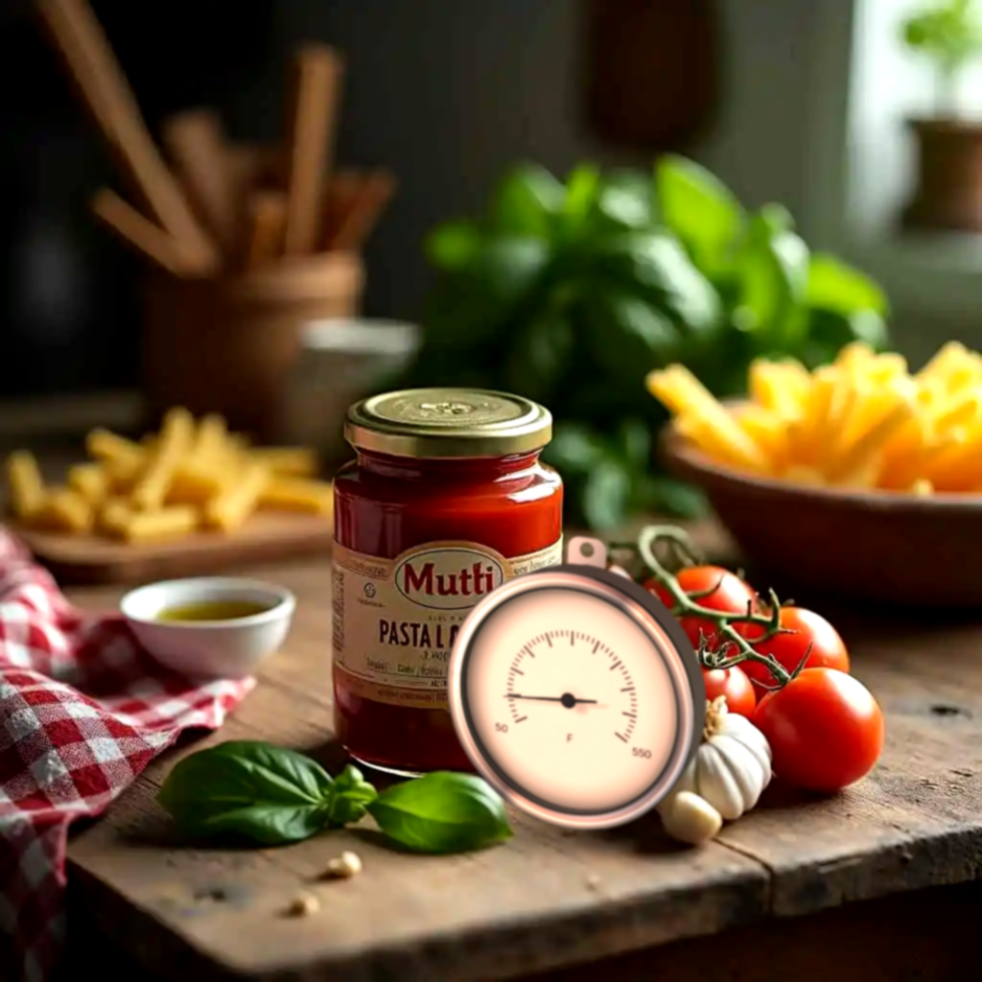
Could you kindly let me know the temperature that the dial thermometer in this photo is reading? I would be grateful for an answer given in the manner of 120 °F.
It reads 100 °F
